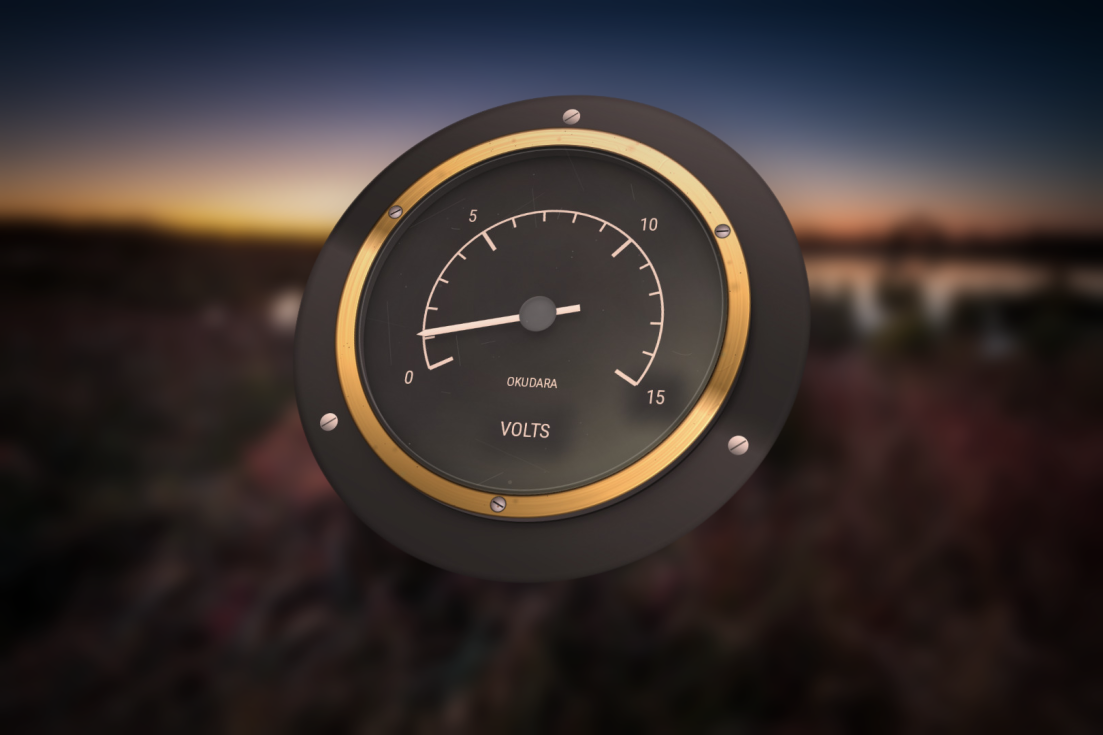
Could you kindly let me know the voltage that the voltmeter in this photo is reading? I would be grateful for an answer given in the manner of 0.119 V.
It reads 1 V
